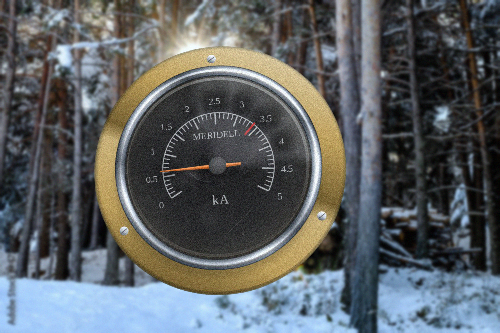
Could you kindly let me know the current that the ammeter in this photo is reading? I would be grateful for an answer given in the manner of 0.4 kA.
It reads 0.6 kA
